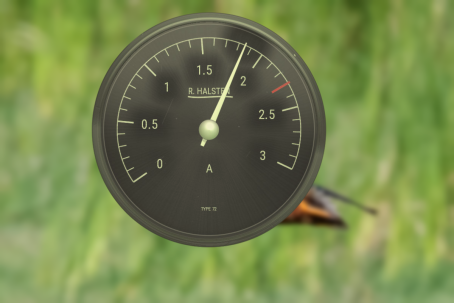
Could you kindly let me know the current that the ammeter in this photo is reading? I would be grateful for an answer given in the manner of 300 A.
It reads 1.85 A
